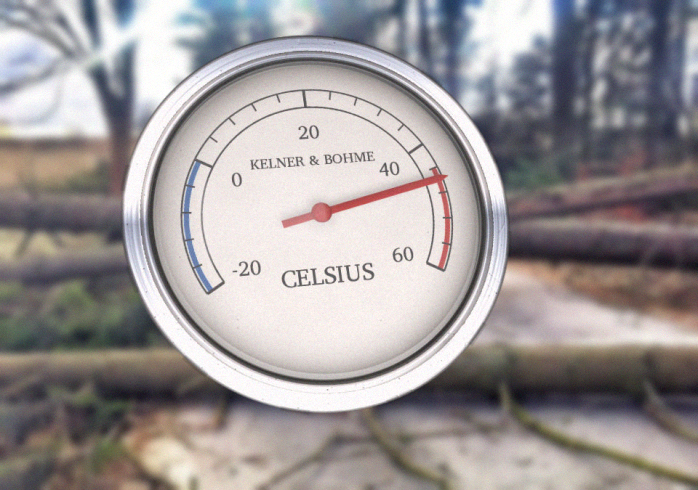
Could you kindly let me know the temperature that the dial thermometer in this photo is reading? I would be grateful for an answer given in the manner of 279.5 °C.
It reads 46 °C
